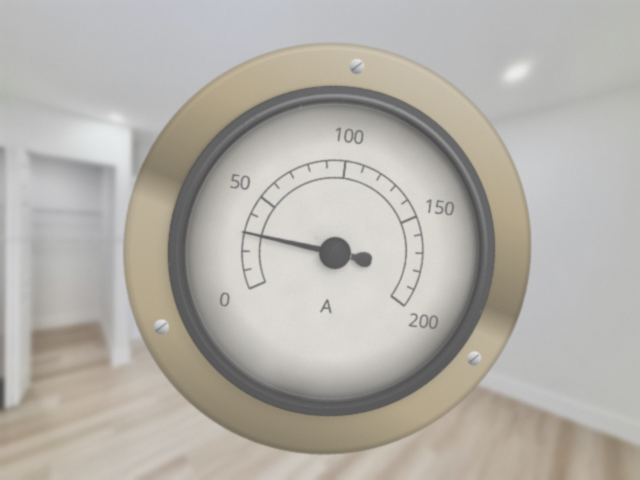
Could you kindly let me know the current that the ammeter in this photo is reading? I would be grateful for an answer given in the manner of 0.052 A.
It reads 30 A
